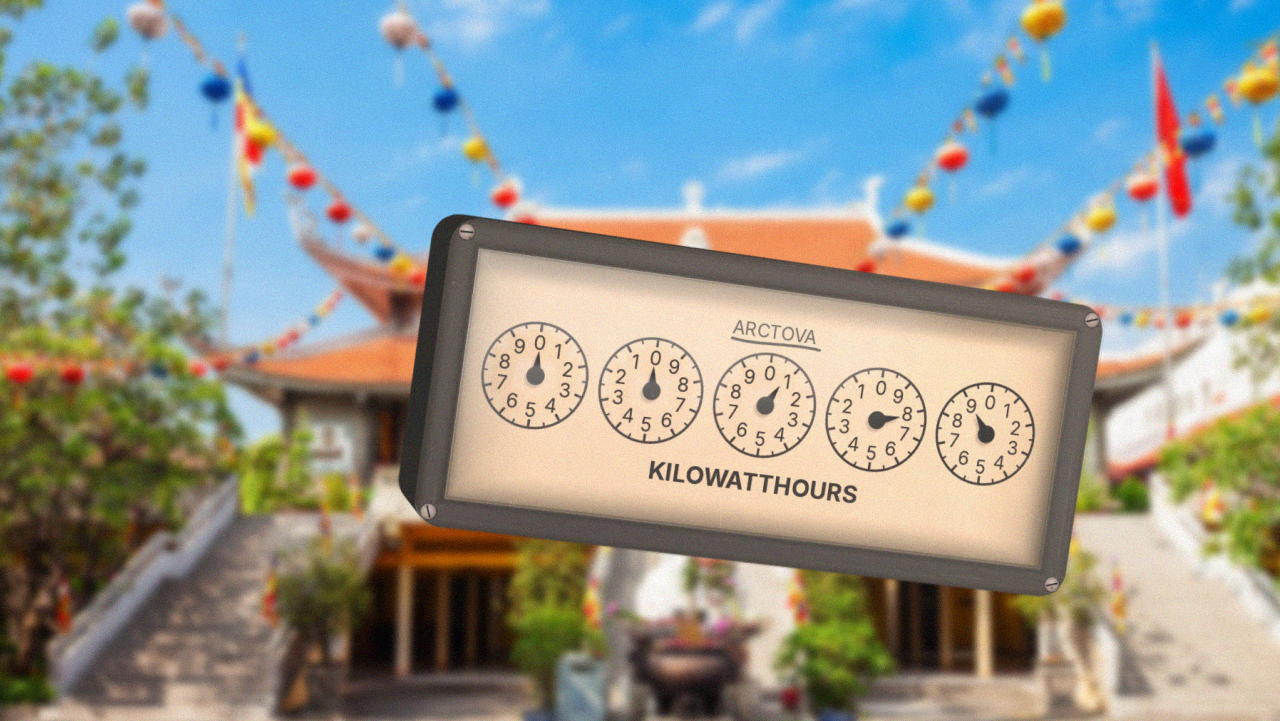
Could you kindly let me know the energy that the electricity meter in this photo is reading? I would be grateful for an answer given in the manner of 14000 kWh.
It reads 79 kWh
